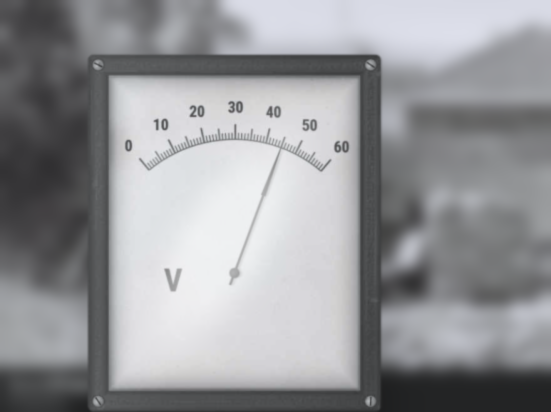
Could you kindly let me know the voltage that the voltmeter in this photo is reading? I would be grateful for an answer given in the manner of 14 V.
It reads 45 V
